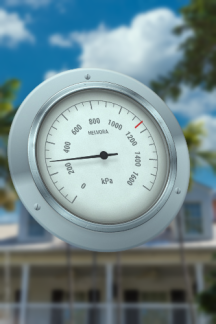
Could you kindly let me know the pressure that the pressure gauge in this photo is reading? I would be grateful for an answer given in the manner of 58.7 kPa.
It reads 275 kPa
